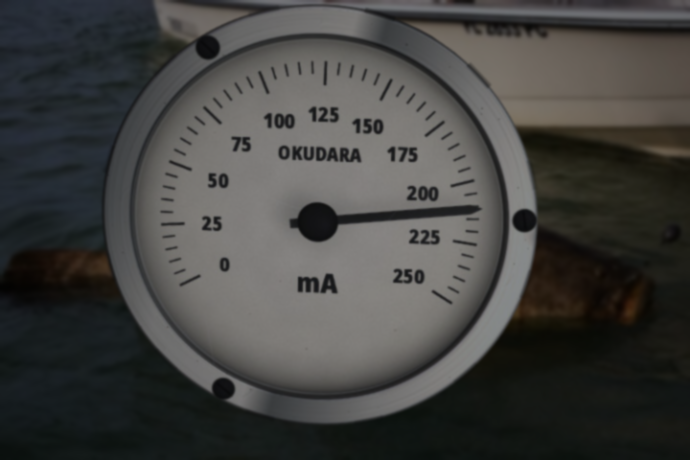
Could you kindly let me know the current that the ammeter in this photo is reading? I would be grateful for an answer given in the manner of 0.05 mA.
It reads 210 mA
